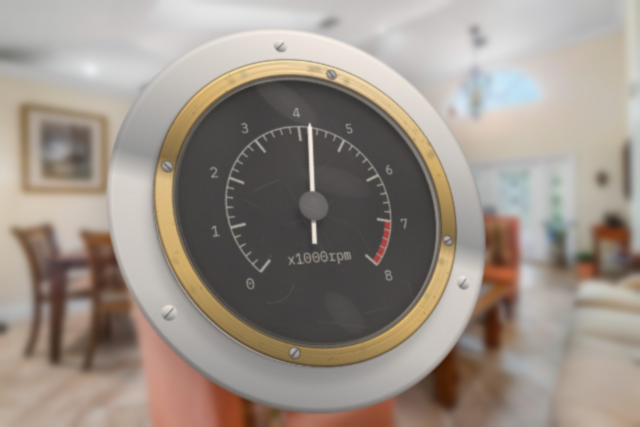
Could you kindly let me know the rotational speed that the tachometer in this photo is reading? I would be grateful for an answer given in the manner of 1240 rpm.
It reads 4200 rpm
